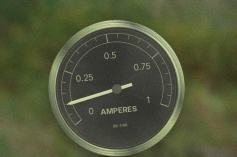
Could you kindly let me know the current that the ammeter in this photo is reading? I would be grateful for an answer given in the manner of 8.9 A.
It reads 0.1 A
